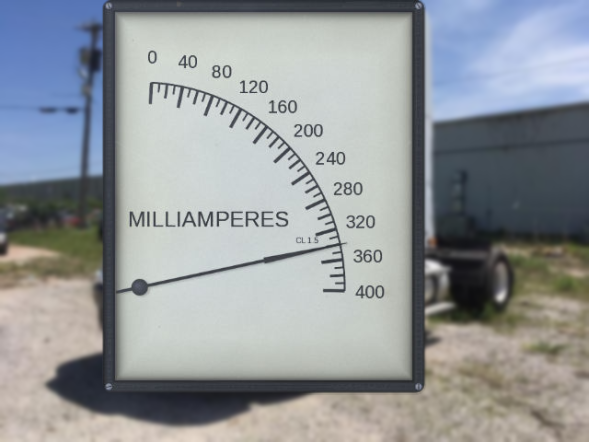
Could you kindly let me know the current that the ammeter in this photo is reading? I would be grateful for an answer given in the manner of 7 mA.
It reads 340 mA
